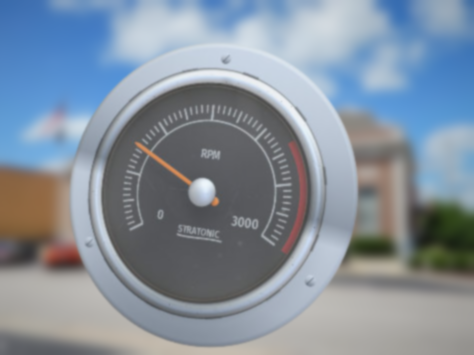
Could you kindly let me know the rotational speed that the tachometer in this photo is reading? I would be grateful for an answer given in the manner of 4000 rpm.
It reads 750 rpm
